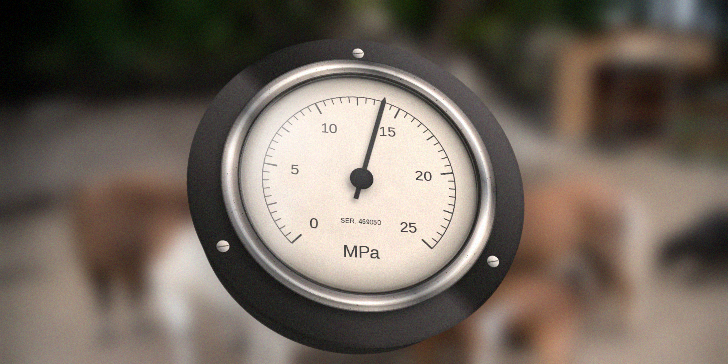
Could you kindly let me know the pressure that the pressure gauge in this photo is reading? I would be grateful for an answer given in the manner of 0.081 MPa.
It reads 14 MPa
